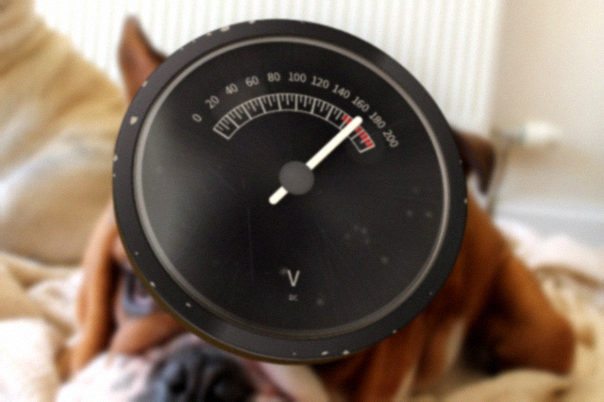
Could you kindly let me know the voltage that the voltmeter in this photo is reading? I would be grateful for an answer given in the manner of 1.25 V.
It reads 170 V
